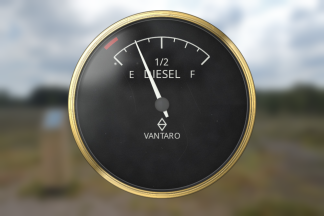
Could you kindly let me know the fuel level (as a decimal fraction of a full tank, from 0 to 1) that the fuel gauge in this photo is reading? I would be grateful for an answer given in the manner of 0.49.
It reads 0.25
